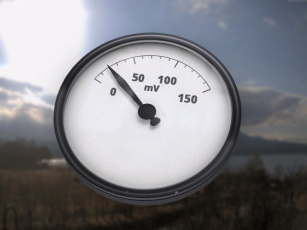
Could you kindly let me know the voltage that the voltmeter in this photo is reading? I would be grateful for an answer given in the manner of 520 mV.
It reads 20 mV
